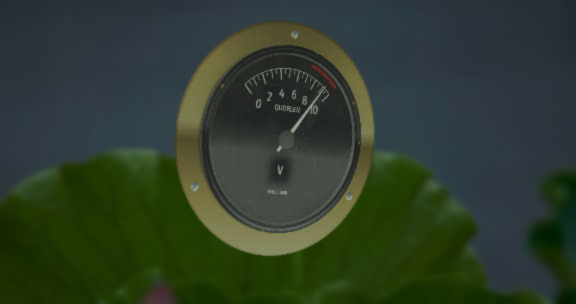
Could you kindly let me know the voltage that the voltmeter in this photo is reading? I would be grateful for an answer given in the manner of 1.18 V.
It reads 9 V
